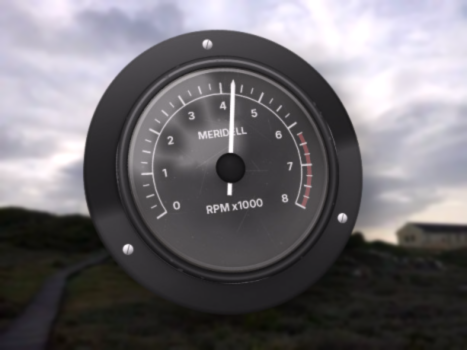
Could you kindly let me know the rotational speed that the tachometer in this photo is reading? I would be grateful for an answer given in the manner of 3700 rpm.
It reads 4250 rpm
